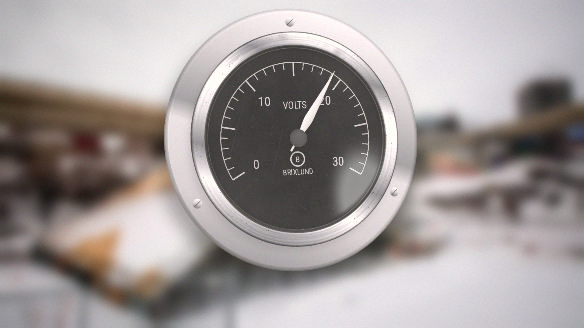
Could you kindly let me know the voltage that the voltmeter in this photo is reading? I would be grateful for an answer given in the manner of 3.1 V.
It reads 19 V
